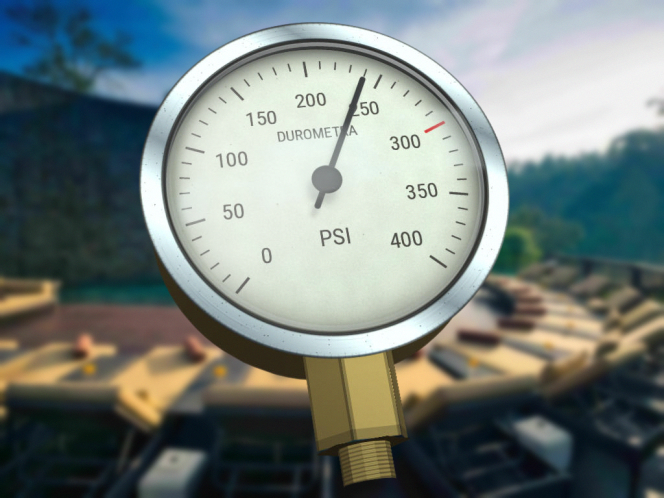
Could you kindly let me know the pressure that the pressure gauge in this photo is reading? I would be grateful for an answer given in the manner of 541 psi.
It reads 240 psi
